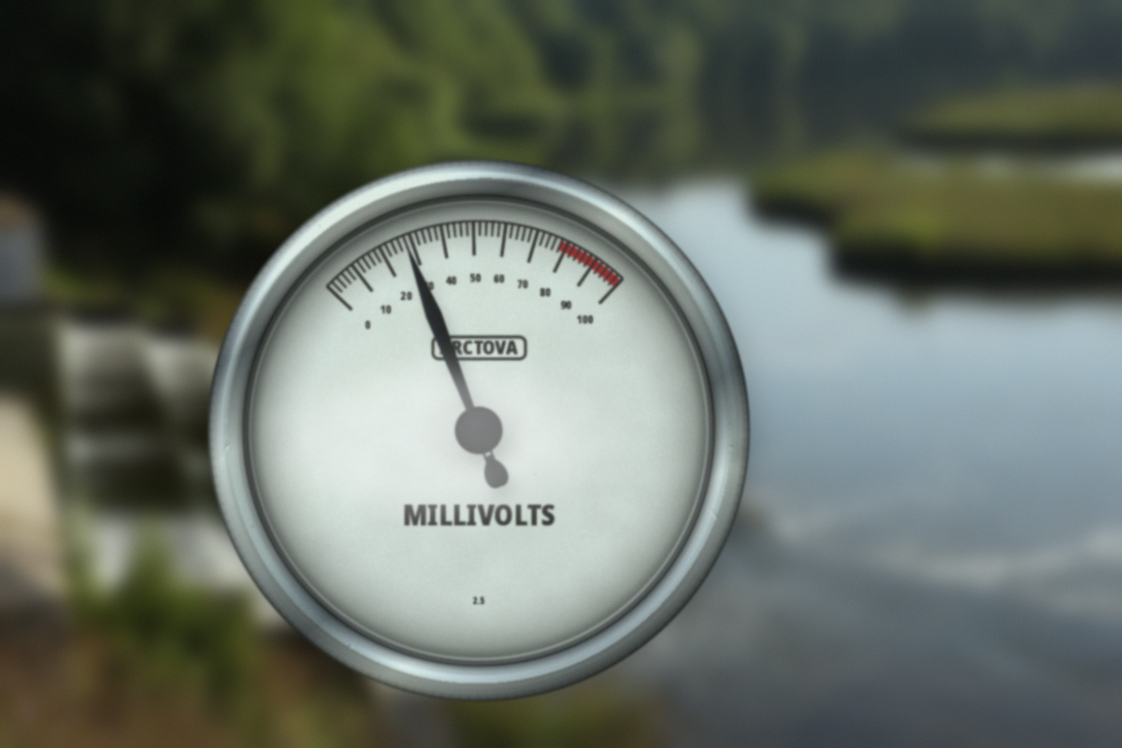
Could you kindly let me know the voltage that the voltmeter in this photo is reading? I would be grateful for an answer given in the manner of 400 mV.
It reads 28 mV
